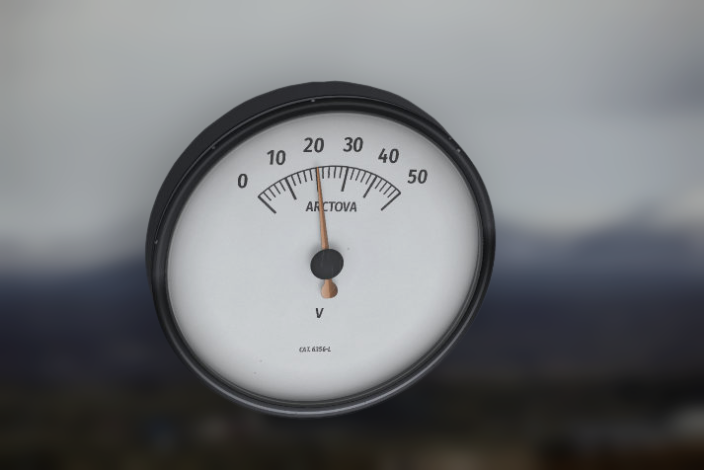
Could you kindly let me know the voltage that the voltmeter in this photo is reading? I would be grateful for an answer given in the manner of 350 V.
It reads 20 V
